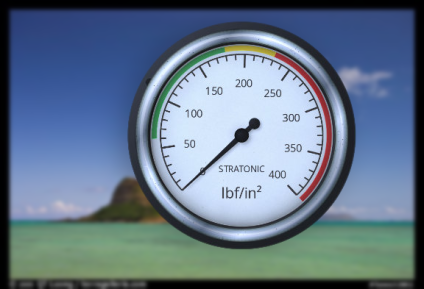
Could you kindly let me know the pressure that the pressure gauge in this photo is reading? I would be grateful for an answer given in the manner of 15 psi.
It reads 0 psi
